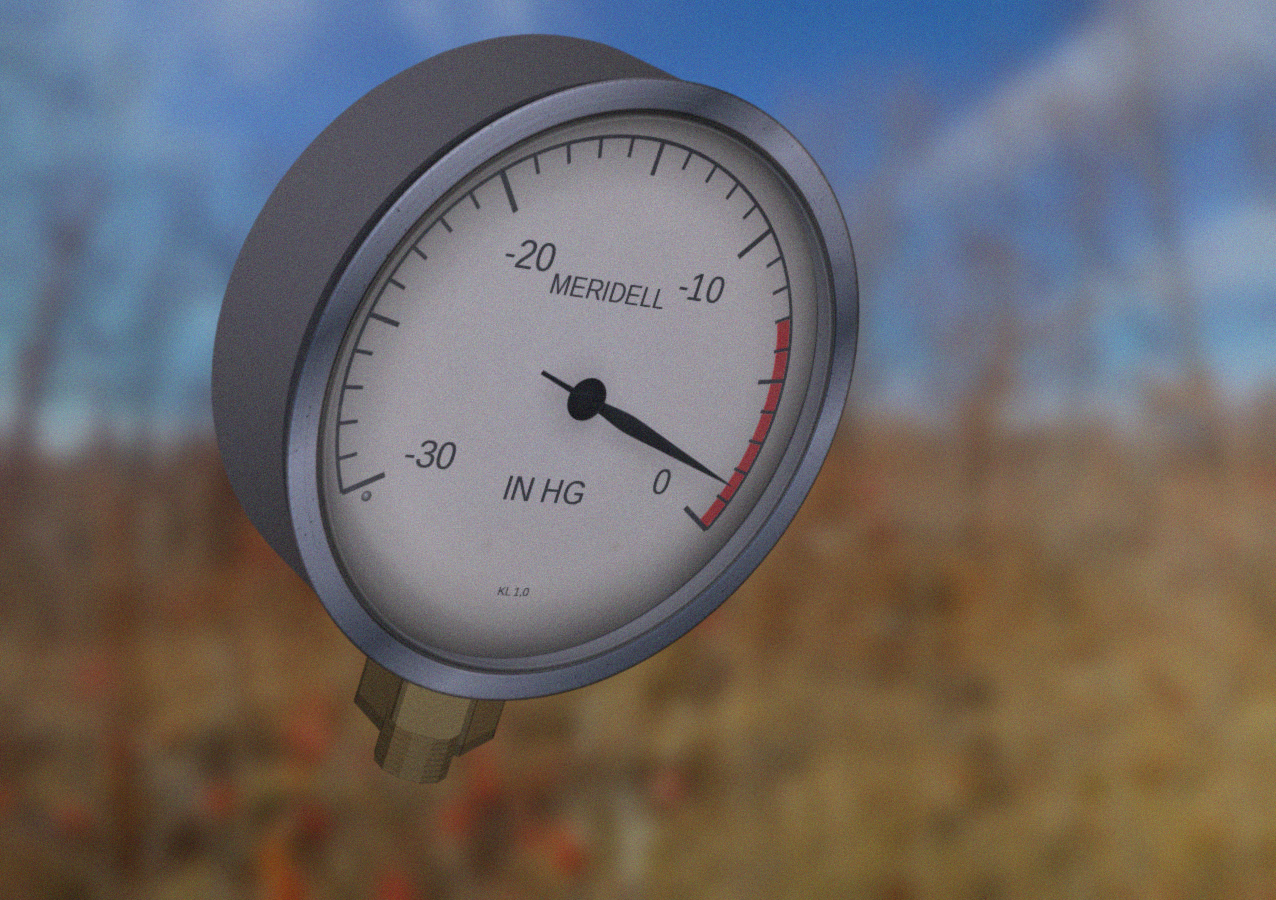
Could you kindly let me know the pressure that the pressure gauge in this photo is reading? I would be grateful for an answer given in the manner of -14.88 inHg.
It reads -1.5 inHg
